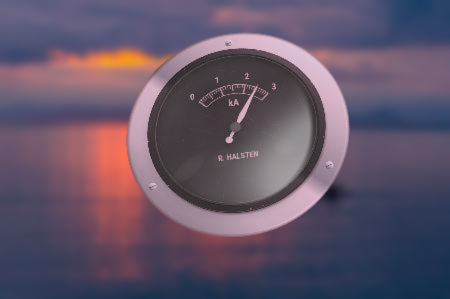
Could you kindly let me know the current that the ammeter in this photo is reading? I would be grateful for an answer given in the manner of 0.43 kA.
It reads 2.5 kA
